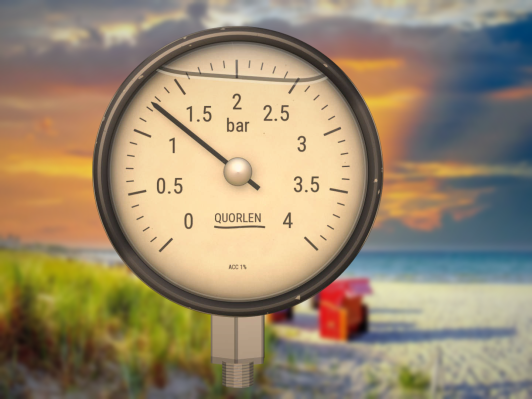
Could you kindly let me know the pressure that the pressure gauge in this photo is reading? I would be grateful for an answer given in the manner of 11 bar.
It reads 1.25 bar
